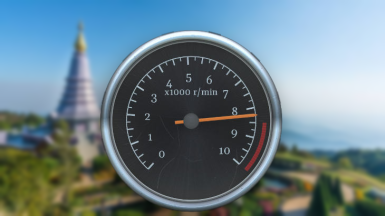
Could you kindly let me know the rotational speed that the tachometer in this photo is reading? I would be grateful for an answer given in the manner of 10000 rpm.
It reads 8250 rpm
